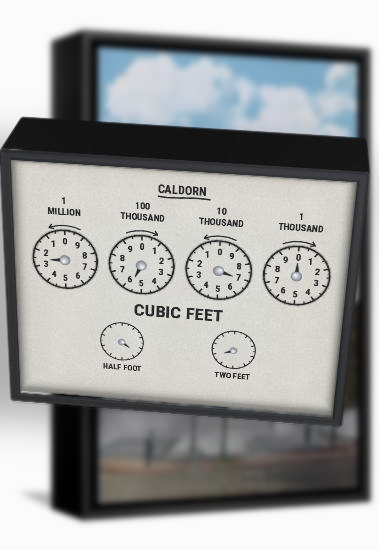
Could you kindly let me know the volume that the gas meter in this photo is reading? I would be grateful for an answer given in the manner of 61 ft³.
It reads 257000 ft³
